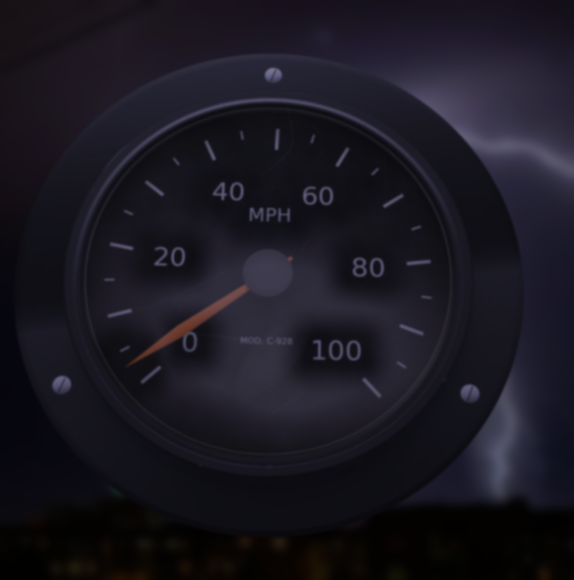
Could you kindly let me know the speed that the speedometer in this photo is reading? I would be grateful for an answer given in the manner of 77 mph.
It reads 2.5 mph
